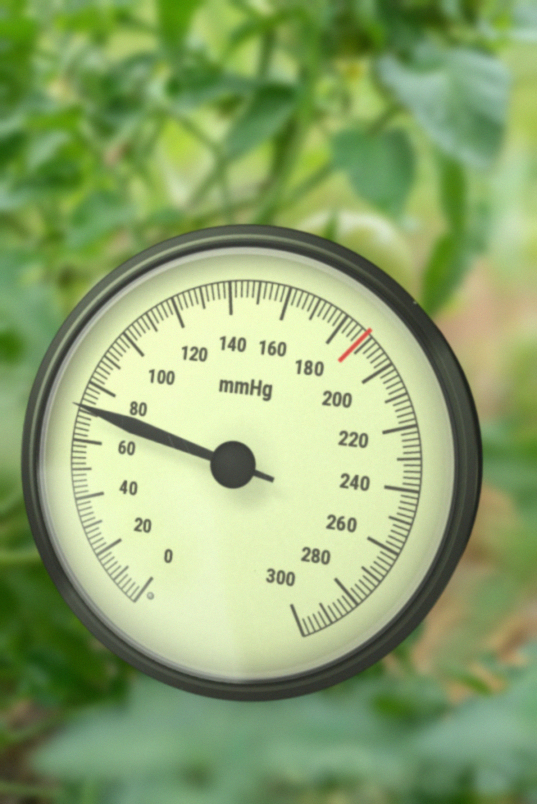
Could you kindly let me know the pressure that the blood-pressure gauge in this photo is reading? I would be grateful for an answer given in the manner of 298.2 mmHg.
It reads 72 mmHg
